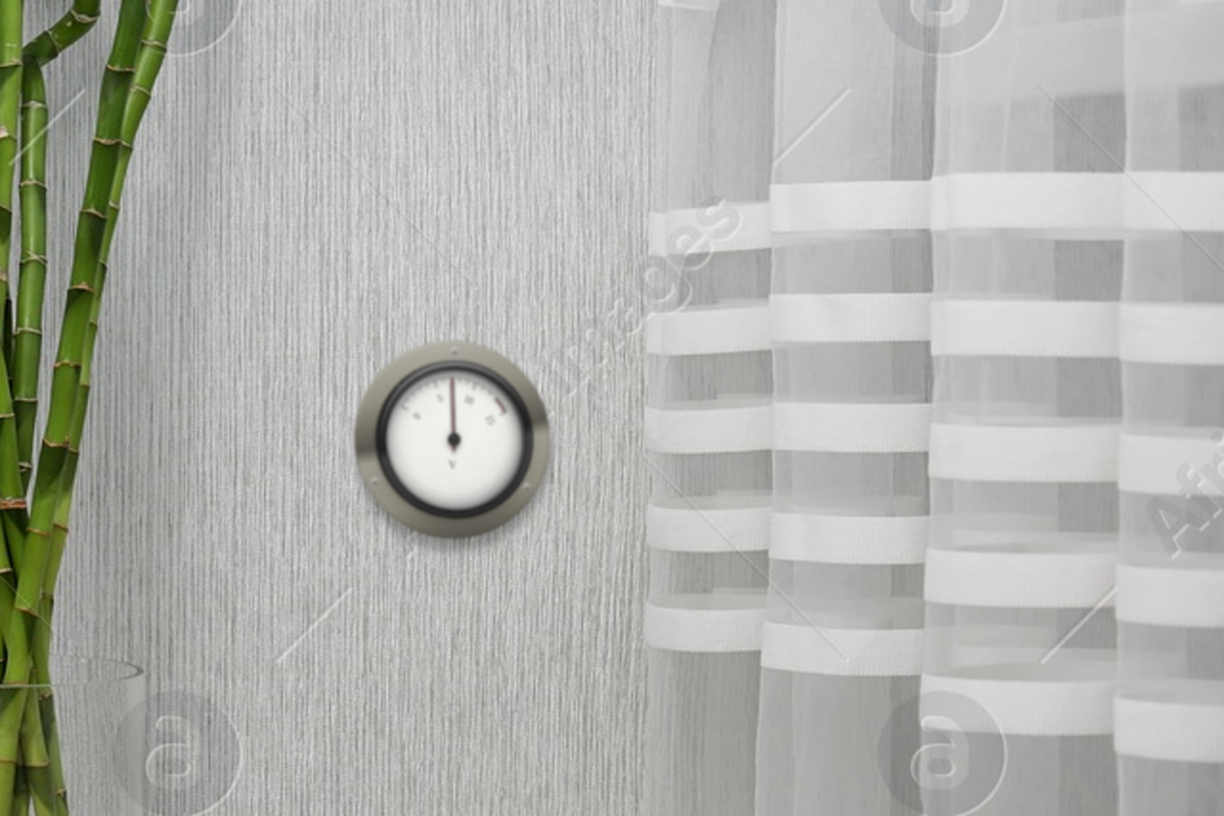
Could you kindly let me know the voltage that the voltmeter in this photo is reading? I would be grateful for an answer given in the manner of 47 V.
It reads 7 V
